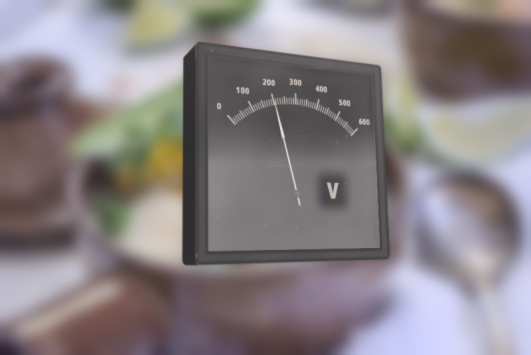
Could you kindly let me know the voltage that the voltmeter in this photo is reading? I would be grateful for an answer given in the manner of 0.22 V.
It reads 200 V
